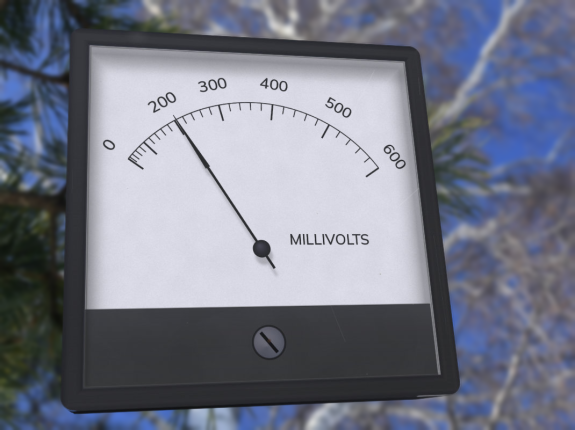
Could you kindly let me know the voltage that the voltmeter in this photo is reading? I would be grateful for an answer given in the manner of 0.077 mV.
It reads 200 mV
